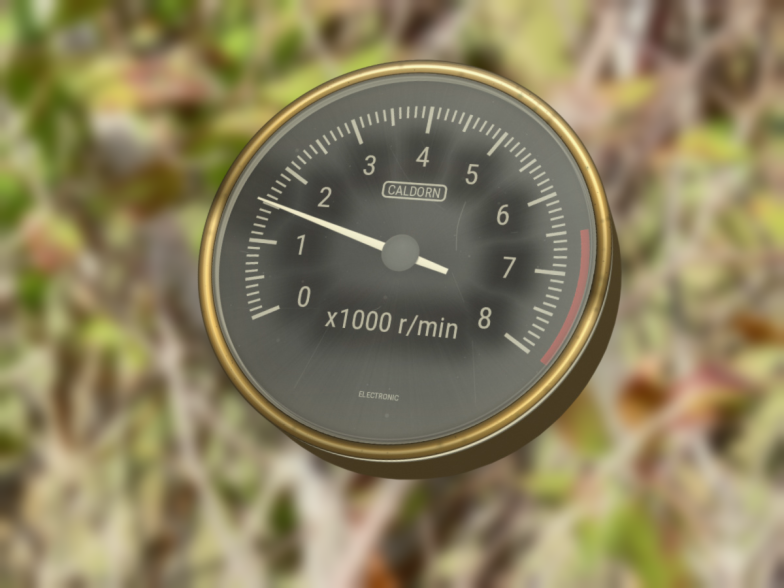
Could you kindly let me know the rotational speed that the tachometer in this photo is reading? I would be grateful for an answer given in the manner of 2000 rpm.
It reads 1500 rpm
